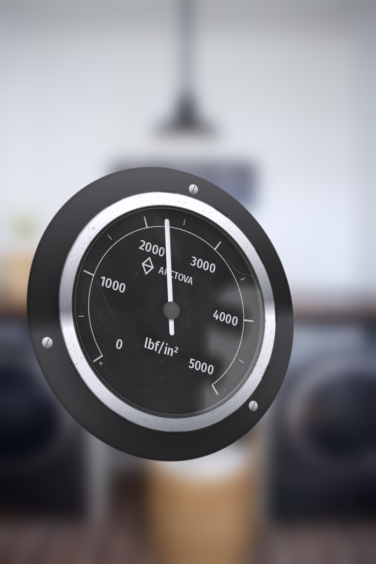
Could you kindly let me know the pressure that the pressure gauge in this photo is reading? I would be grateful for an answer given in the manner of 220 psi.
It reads 2250 psi
